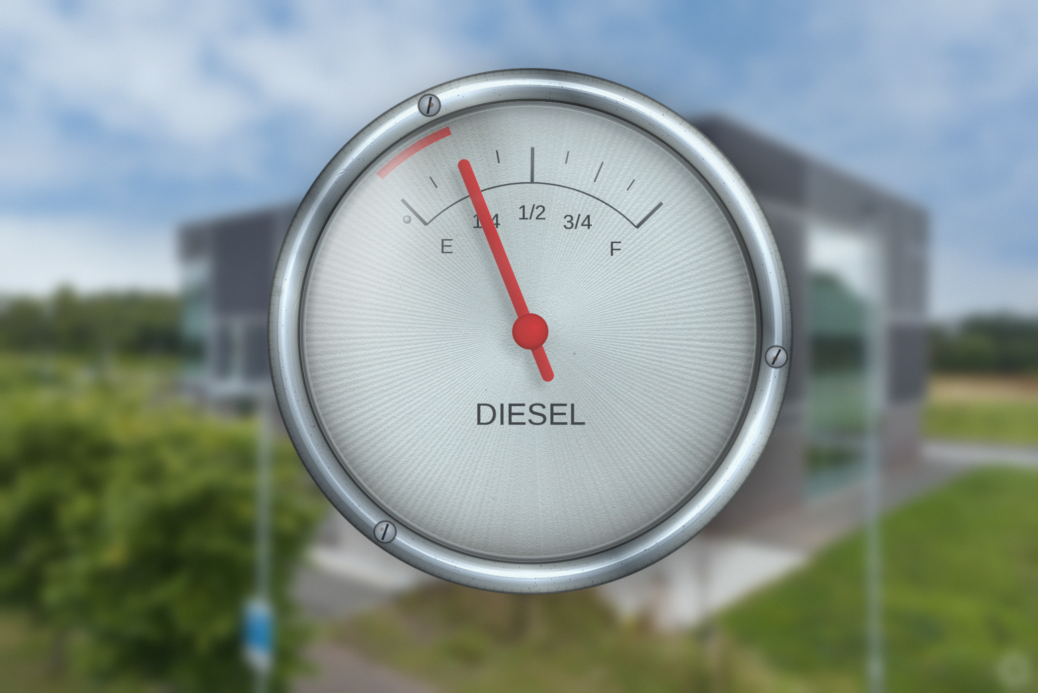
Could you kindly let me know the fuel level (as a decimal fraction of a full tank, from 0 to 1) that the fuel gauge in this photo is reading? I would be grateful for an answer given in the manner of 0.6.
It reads 0.25
